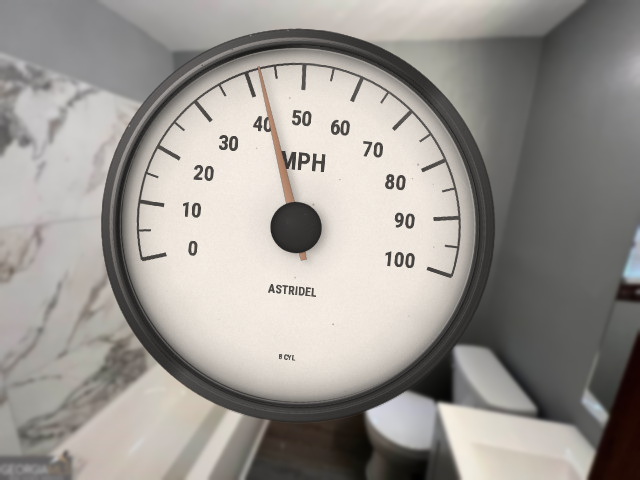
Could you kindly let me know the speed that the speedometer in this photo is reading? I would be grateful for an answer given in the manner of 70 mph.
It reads 42.5 mph
